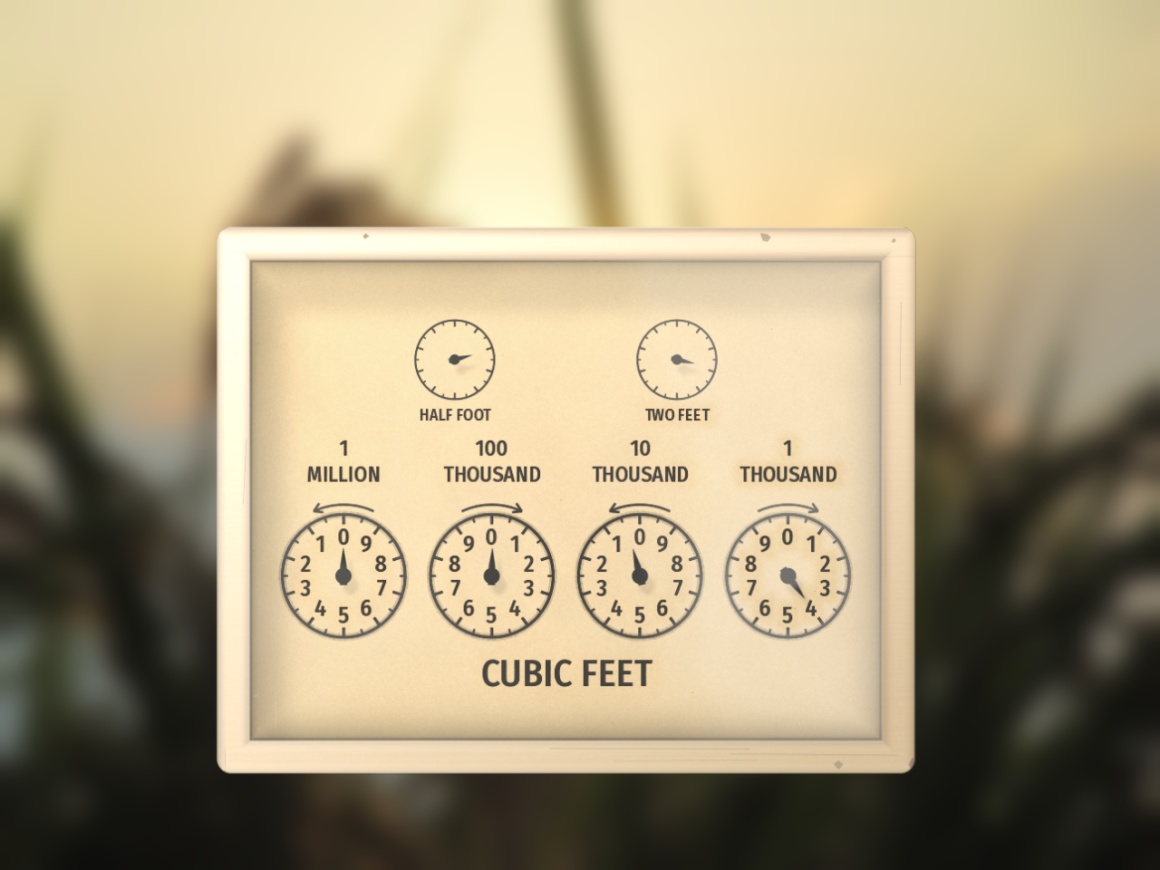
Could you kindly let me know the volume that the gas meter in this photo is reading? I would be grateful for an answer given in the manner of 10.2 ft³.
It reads 400 ft³
